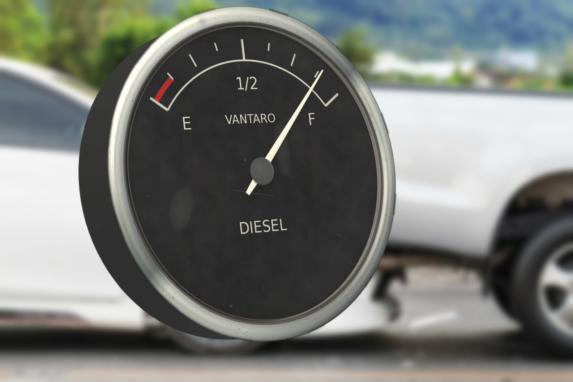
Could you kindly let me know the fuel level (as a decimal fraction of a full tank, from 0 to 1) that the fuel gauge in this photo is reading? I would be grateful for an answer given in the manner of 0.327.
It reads 0.875
